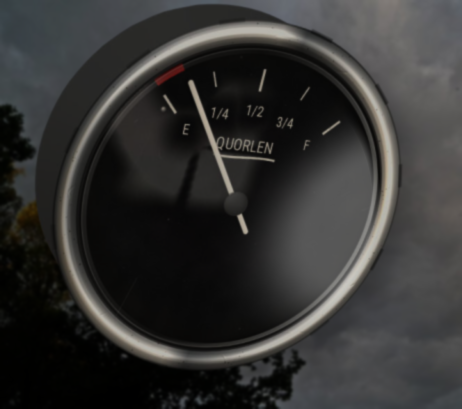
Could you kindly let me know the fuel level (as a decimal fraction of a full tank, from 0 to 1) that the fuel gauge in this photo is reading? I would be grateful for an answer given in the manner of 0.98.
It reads 0.125
